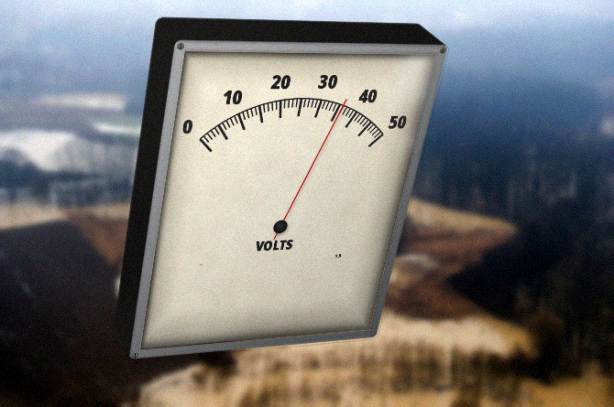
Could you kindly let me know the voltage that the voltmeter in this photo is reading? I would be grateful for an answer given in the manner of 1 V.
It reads 35 V
